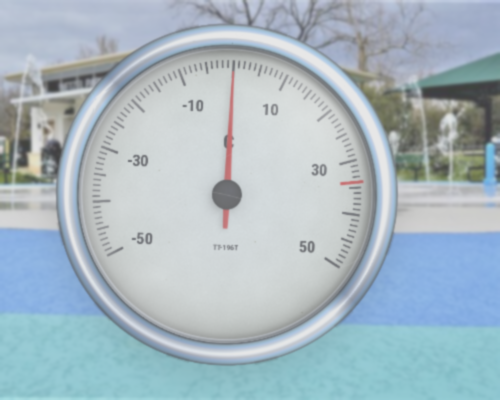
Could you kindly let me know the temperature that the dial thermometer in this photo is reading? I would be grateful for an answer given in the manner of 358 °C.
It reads 0 °C
